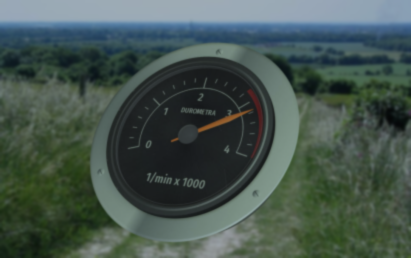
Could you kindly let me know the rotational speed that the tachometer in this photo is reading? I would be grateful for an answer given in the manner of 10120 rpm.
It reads 3200 rpm
